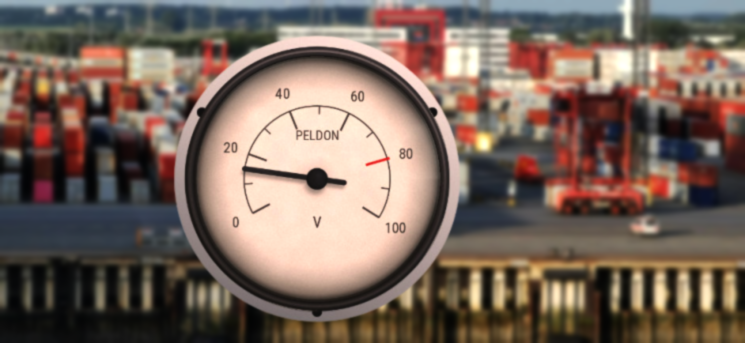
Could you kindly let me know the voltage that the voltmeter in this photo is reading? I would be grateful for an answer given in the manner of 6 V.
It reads 15 V
